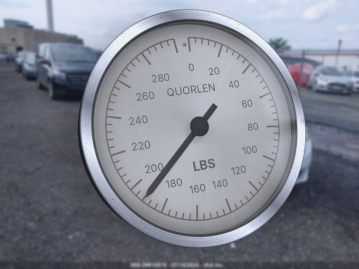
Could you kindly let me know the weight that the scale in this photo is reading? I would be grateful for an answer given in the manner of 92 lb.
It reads 192 lb
